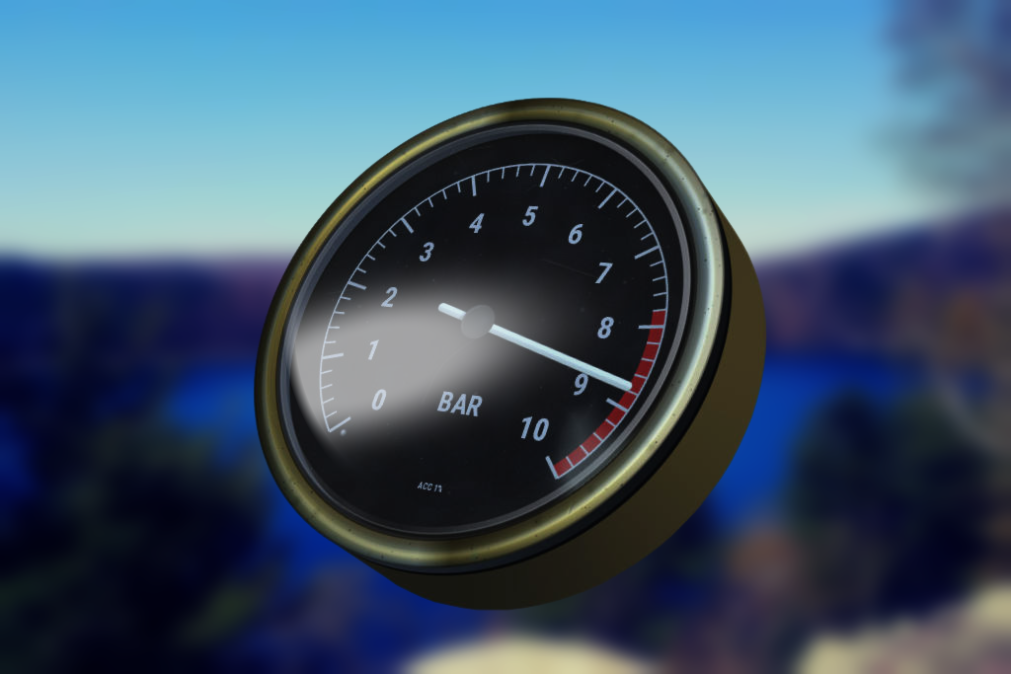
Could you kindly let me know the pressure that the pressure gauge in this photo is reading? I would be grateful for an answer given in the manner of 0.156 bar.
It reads 8.8 bar
